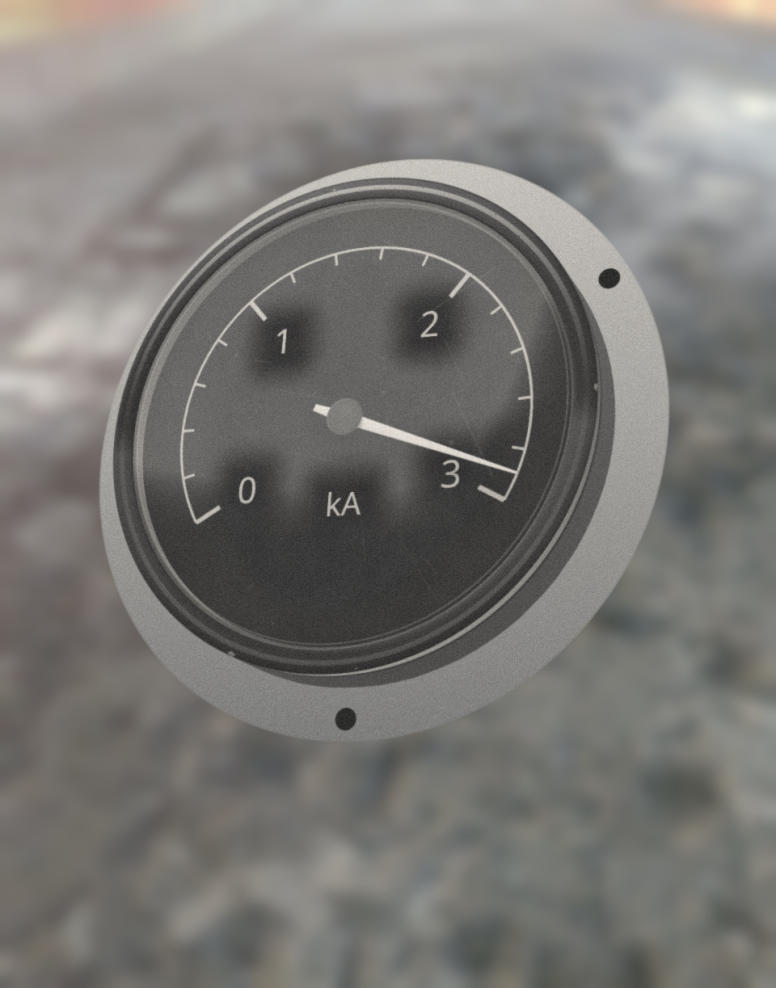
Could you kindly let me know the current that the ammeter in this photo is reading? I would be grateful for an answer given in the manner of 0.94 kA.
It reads 2.9 kA
